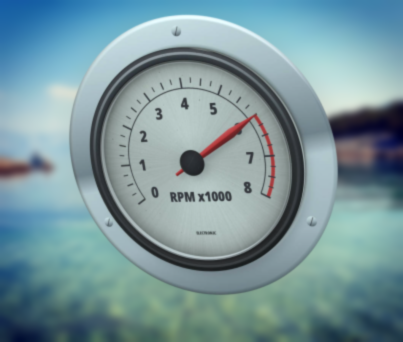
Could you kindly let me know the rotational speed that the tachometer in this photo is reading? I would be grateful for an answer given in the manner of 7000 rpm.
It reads 6000 rpm
